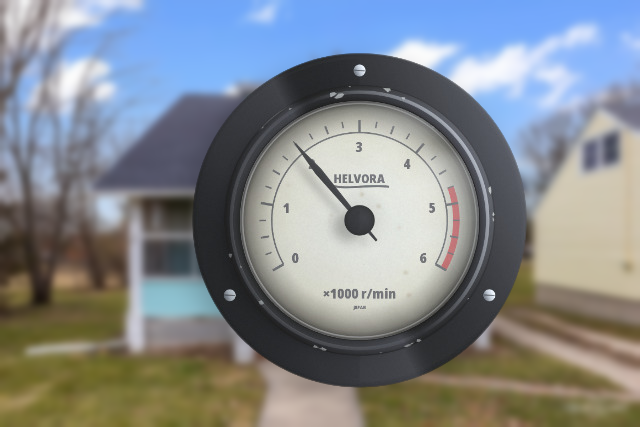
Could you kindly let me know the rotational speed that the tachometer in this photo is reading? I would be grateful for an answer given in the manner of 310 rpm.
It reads 2000 rpm
